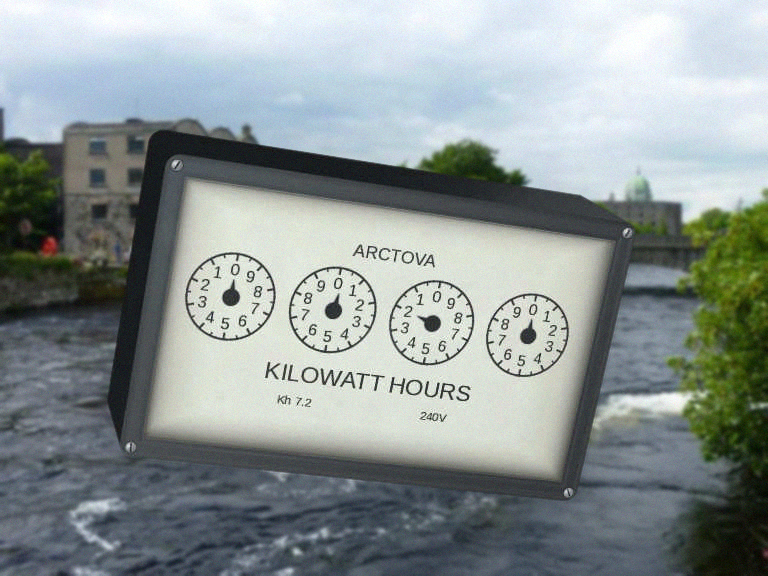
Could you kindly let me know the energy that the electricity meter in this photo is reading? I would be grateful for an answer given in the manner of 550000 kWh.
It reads 20 kWh
